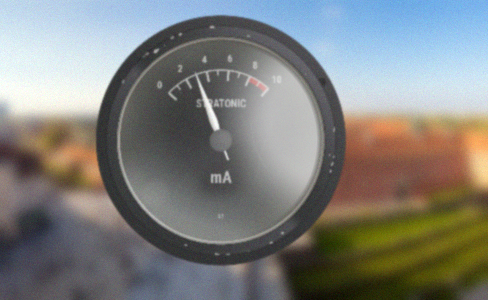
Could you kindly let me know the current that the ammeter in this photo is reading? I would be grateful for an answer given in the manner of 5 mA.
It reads 3 mA
